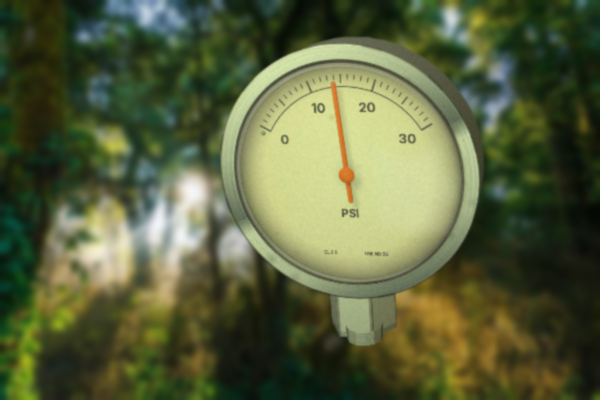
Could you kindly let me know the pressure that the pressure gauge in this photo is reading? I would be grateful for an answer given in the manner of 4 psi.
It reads 14 psi
